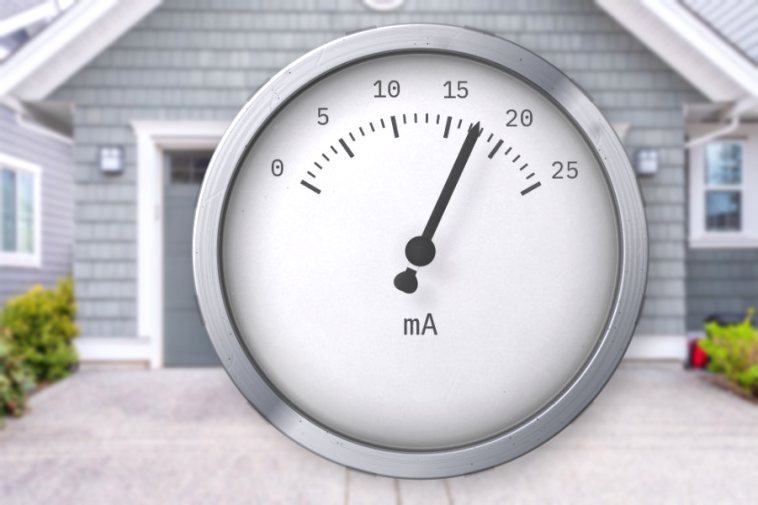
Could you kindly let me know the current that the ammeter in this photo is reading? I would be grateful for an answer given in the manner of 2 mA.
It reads 17.5 mA
